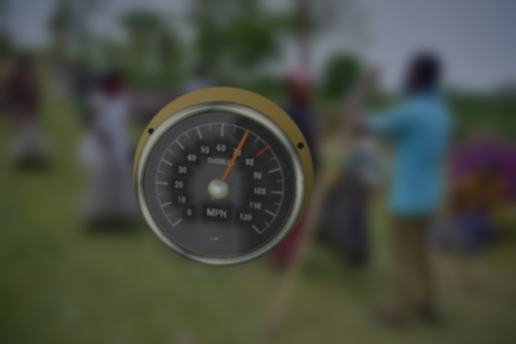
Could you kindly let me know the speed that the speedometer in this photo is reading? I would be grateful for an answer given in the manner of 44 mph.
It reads 70 mph
